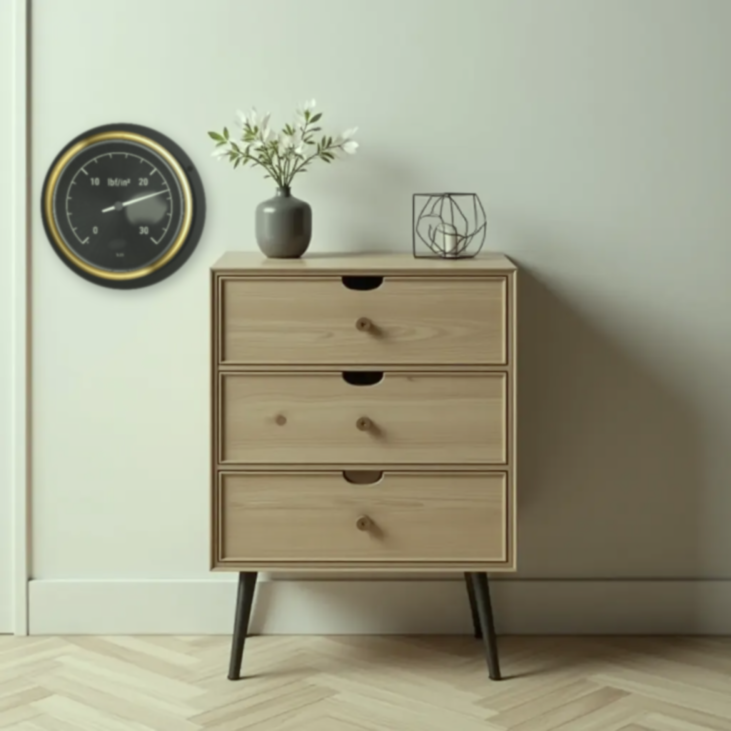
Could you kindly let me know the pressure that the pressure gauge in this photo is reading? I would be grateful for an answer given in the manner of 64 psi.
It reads 23 psi
